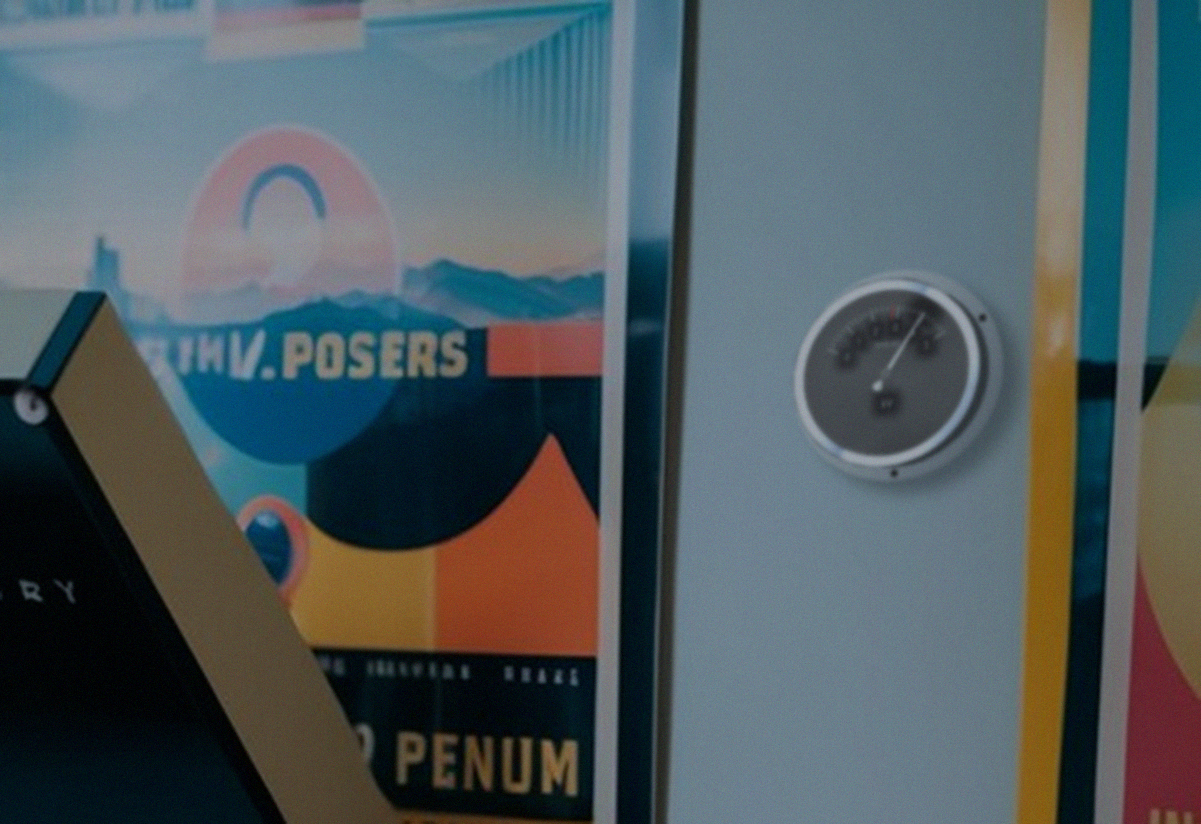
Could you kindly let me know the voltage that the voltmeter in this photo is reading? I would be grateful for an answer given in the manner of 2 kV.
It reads 4 kV
